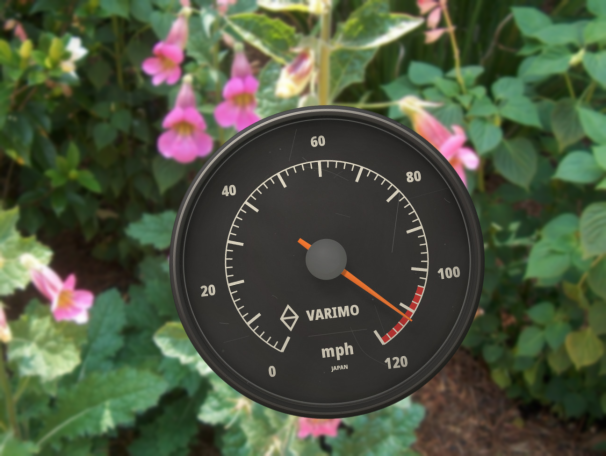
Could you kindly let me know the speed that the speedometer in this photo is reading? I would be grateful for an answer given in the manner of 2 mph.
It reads 112 mph
